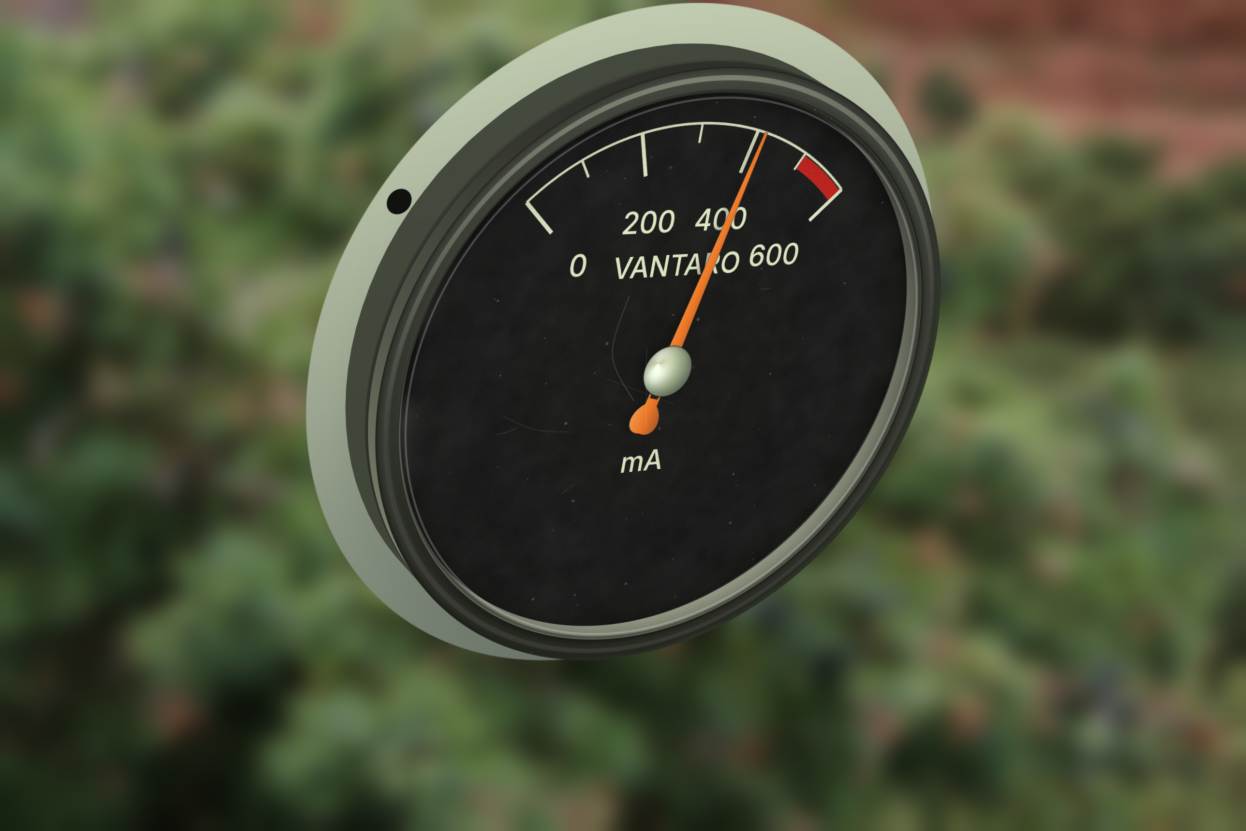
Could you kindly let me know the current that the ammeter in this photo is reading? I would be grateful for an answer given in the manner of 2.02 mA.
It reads 400 mA
